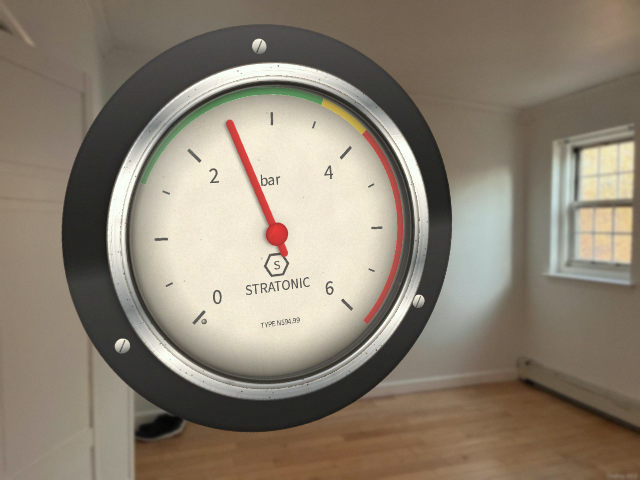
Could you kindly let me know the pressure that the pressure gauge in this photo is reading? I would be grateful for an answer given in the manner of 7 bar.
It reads 2.5 bar
